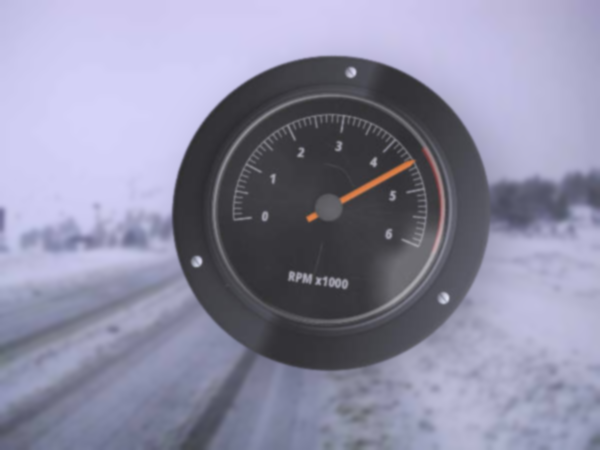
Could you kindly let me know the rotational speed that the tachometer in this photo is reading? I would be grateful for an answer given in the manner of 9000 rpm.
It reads 4500 rpm
